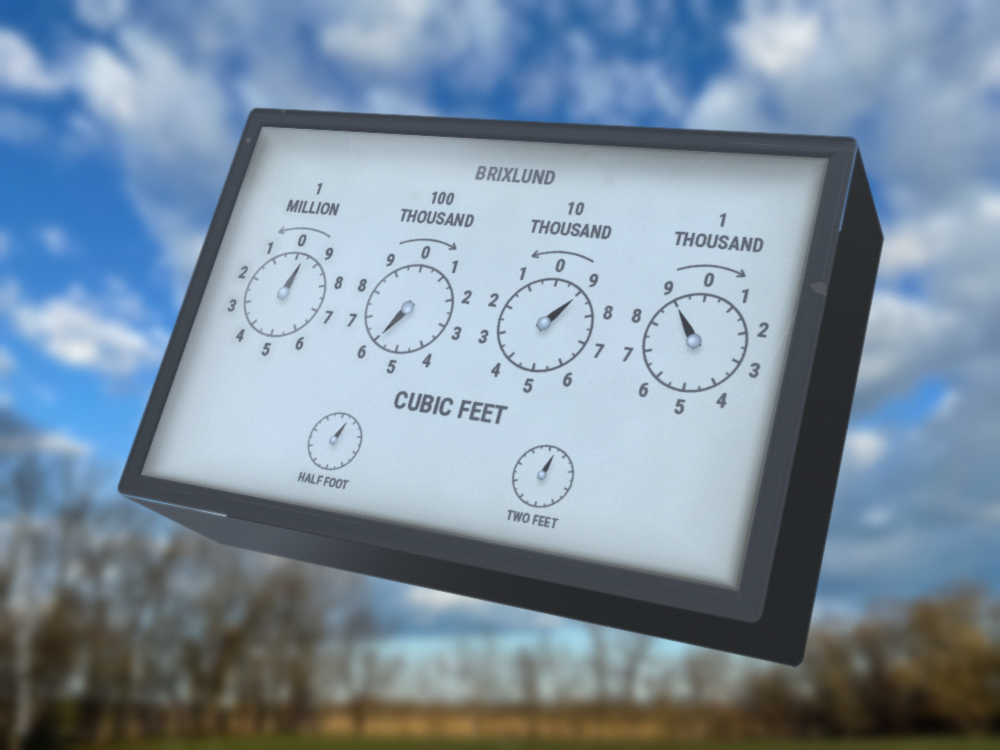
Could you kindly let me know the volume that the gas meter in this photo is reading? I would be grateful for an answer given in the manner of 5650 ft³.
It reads 958900 ft³
